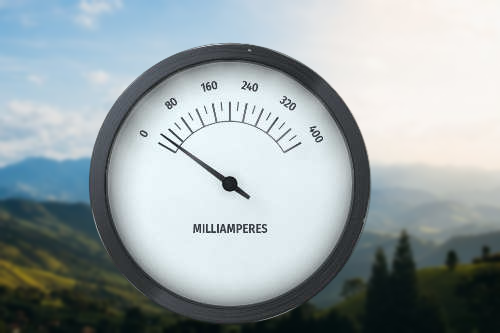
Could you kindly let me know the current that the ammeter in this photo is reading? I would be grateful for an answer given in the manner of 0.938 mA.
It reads 20 mA
